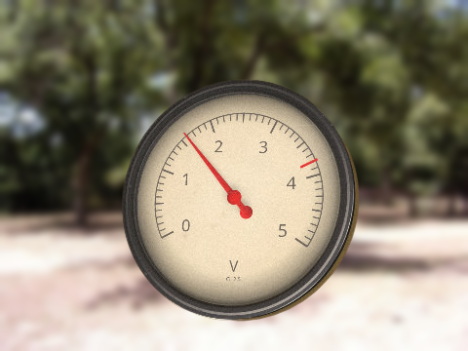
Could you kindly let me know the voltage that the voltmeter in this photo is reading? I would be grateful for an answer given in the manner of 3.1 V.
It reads 1.6 V
